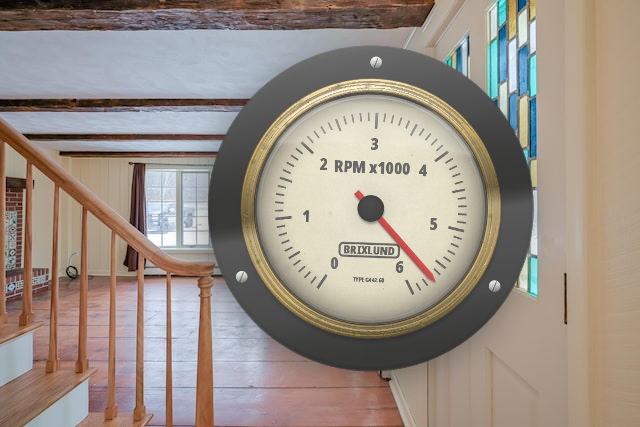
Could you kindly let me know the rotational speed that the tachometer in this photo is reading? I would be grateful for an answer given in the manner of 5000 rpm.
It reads 5700 rpm
